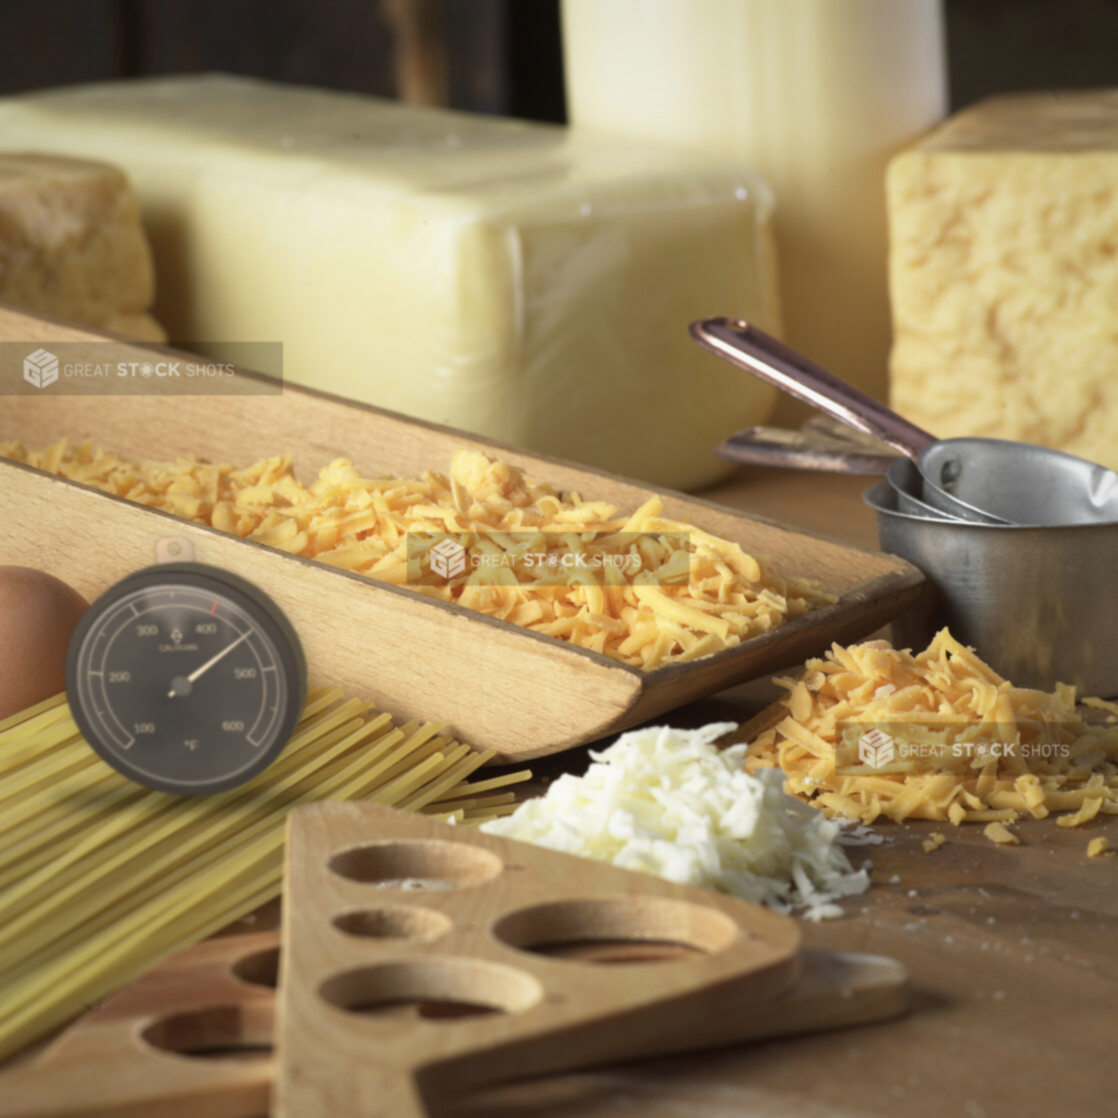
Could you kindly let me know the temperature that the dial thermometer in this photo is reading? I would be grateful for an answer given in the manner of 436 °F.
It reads 450 °F
